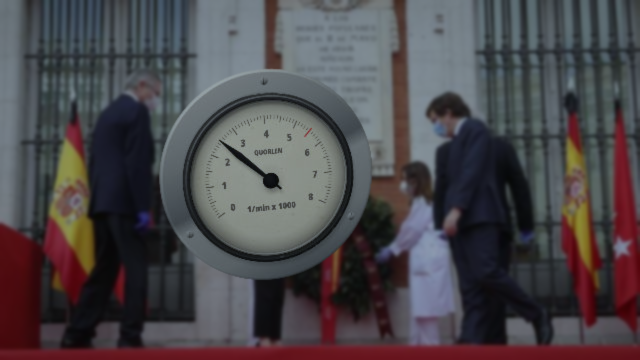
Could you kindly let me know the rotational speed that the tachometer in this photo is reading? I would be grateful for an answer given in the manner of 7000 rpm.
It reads 2500 rpm
